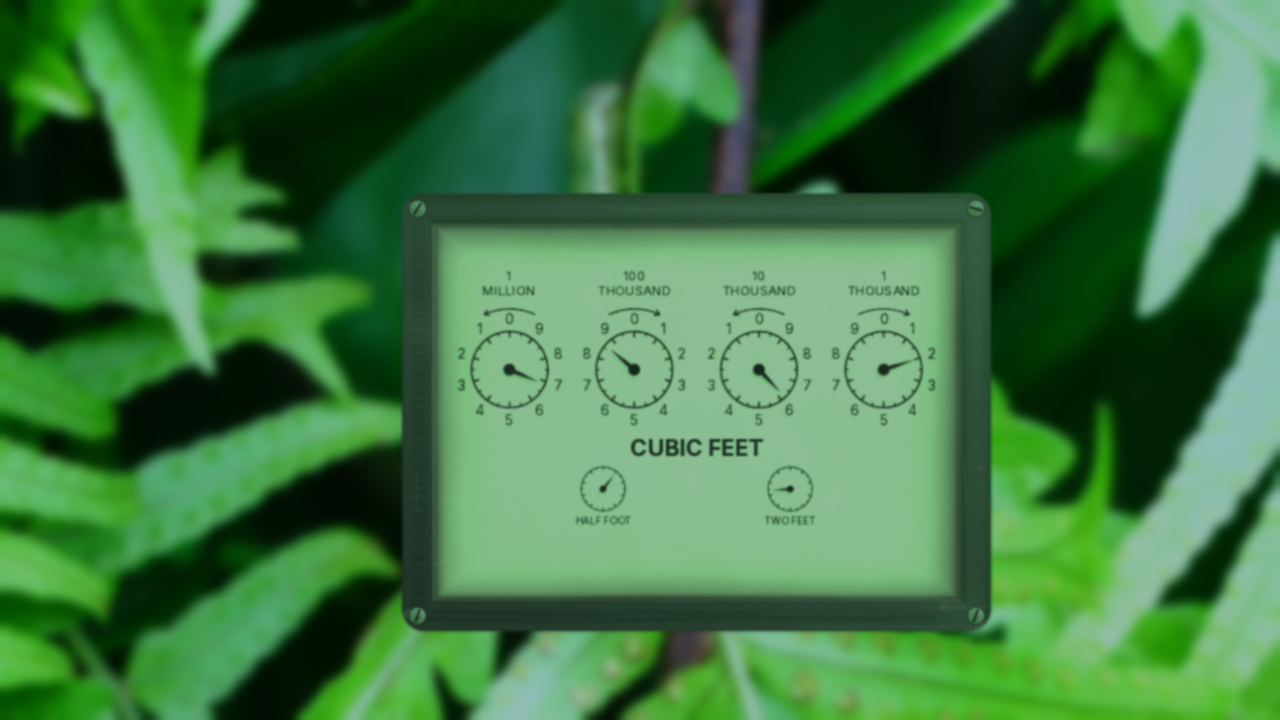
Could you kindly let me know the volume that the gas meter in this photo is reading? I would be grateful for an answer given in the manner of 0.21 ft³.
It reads 686200 ft³
